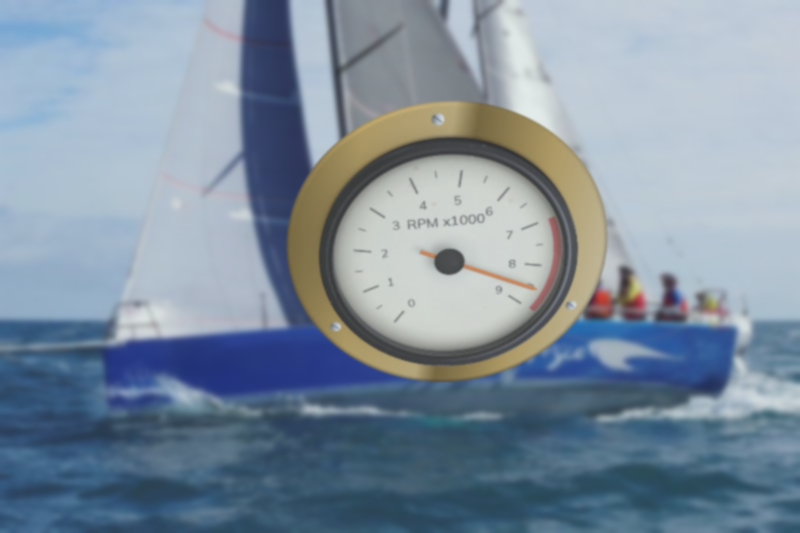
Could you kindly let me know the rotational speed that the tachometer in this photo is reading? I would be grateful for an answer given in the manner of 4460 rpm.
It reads 8500 rpm
